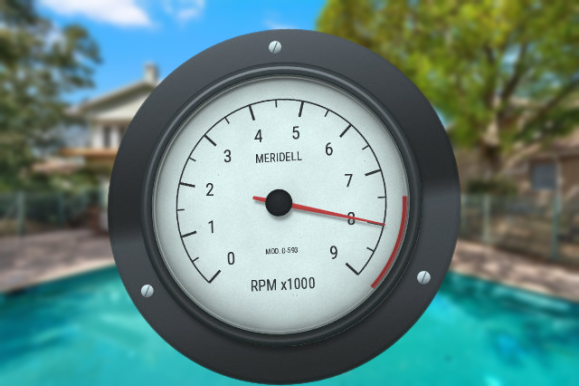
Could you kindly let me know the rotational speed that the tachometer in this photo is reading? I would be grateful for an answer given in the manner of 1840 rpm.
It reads 8000 rpm
